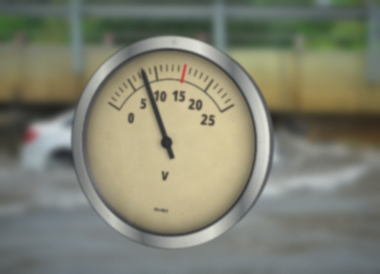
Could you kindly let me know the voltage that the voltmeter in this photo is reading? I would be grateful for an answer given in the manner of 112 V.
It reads 8 V
